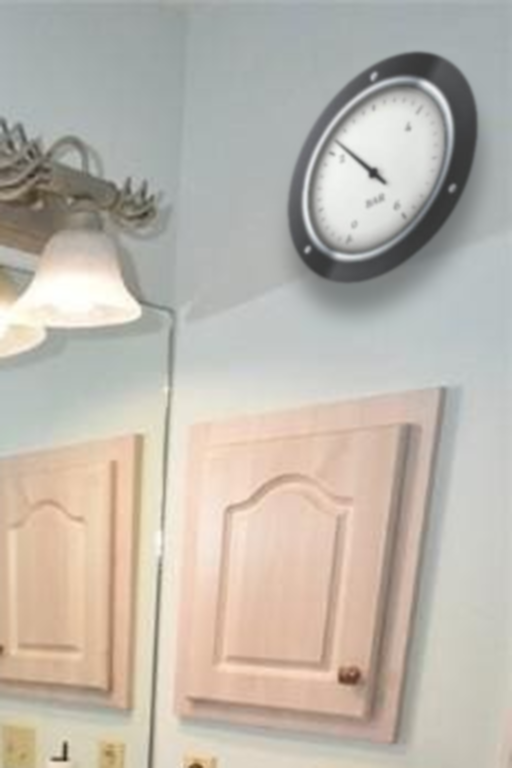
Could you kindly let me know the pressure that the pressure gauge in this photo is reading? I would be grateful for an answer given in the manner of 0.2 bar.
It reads 2.2 bar
